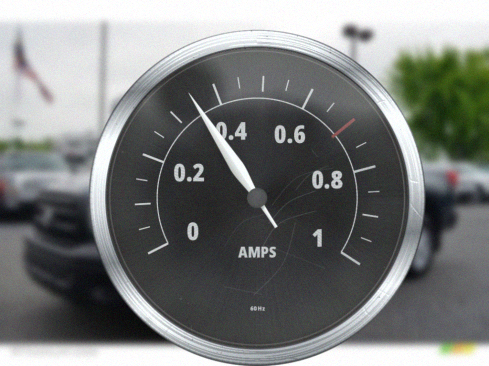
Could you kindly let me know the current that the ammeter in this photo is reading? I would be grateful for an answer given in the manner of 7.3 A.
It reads 0.35 A
